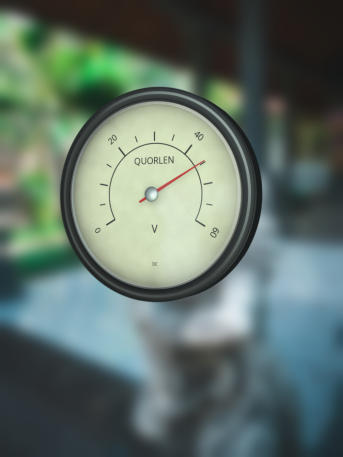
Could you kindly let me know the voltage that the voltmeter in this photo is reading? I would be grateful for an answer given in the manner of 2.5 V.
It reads 45 V
